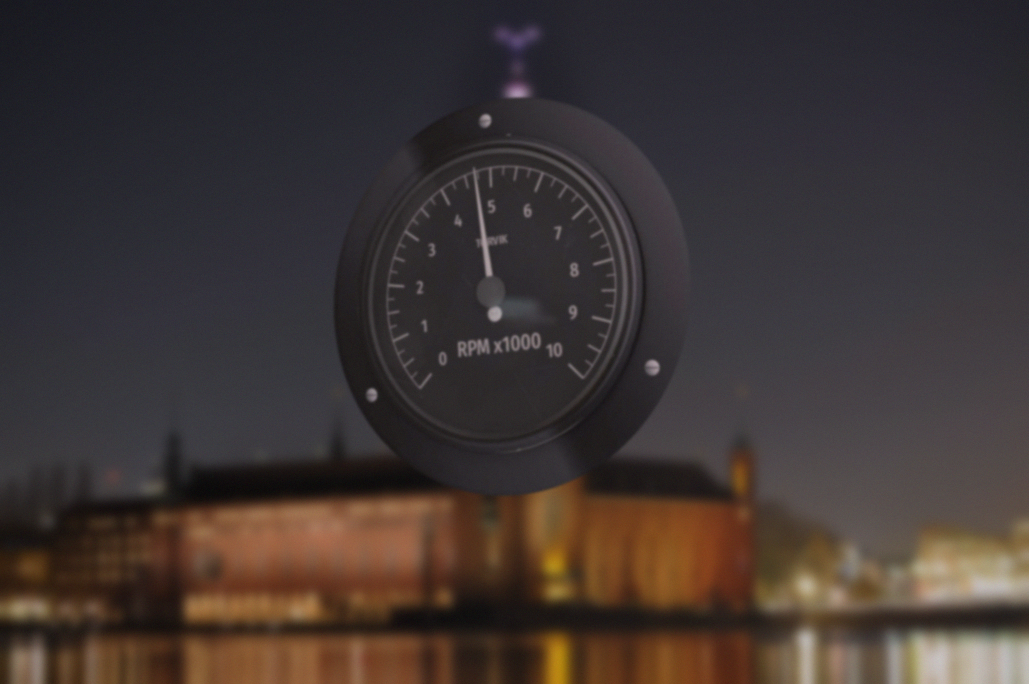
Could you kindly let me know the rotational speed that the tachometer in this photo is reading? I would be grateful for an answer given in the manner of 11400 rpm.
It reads 4750 rpm
